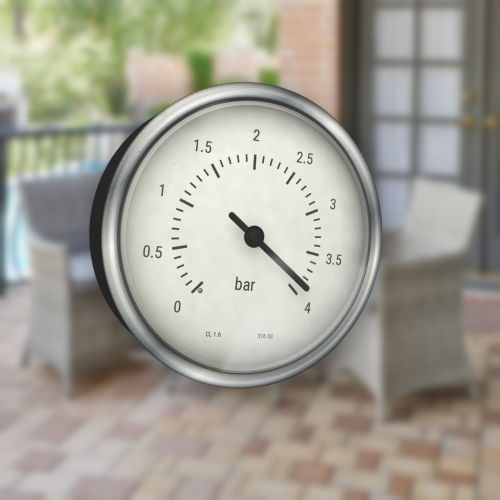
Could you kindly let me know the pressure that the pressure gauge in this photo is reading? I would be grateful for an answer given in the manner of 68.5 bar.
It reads 3.9 bar
